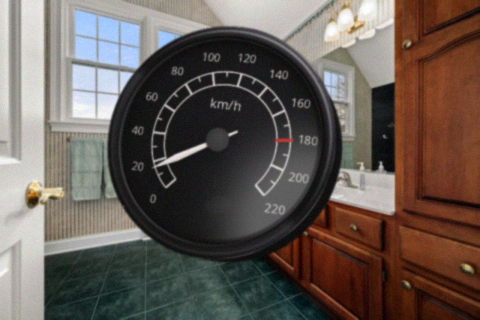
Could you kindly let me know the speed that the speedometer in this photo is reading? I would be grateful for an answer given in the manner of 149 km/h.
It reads 15 km/h
